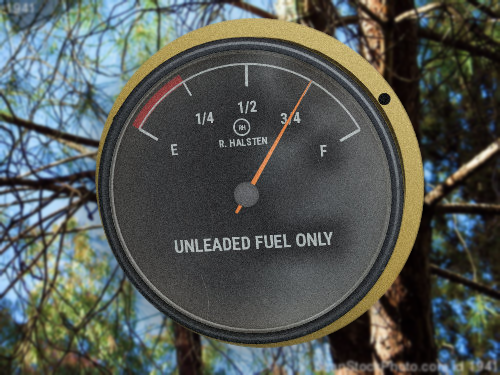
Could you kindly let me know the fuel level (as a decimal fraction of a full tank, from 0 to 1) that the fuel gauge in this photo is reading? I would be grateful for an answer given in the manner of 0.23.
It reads 0.75
